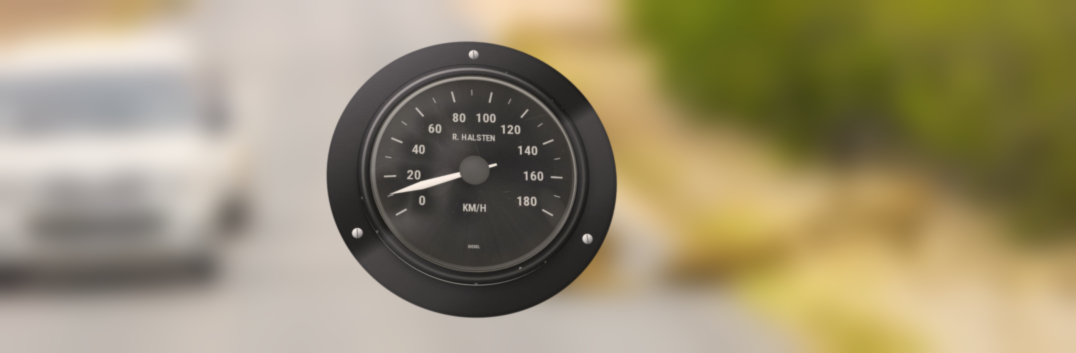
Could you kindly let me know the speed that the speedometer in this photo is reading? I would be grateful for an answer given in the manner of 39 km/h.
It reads 10 km/h
